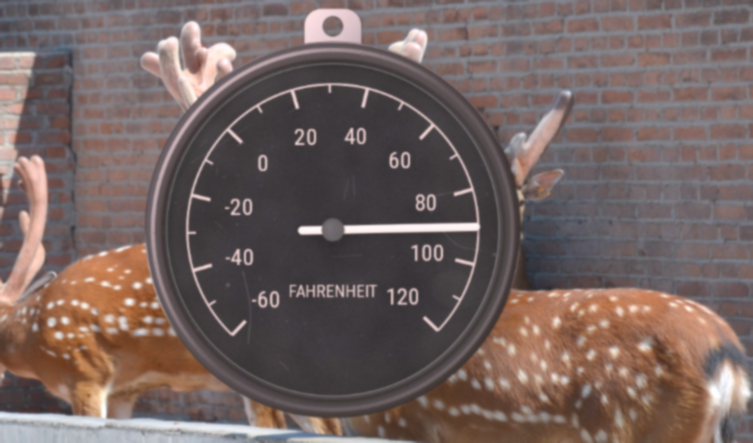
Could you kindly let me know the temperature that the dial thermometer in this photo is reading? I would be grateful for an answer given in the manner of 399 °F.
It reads 90 °F
